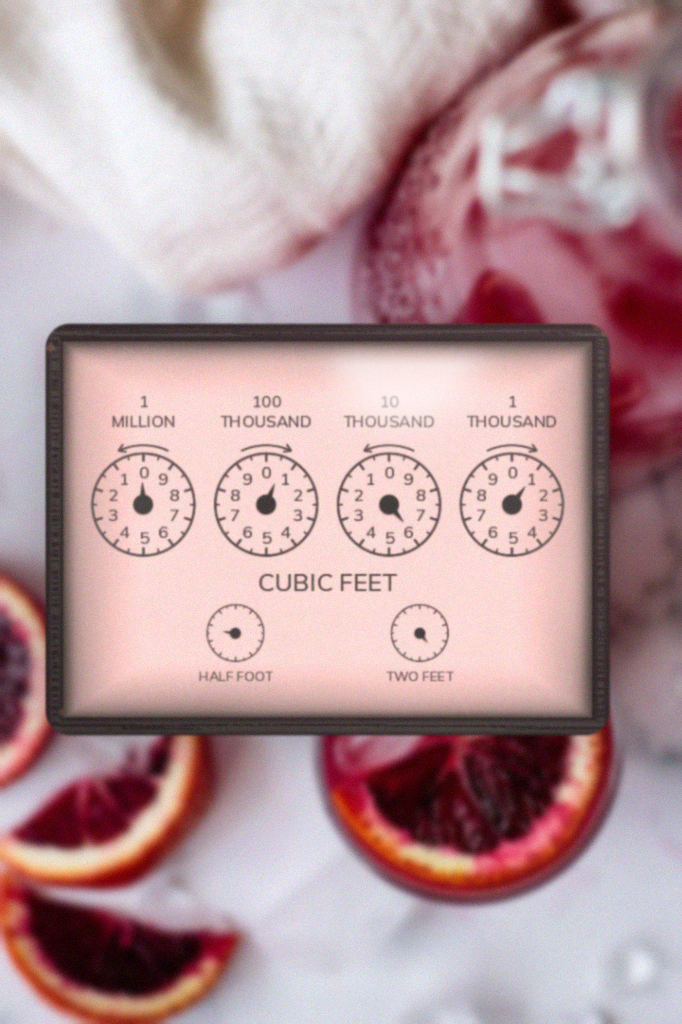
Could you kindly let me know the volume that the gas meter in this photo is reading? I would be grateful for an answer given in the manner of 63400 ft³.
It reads 6100 ft³
